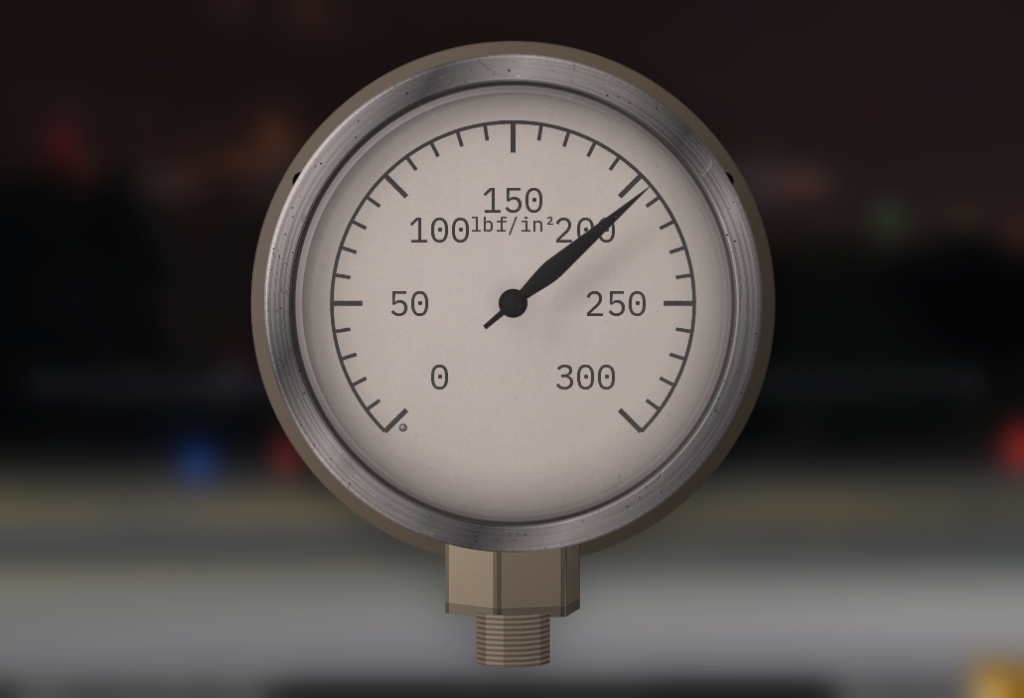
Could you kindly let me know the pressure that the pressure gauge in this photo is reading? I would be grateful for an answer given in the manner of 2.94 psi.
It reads 205 psi
